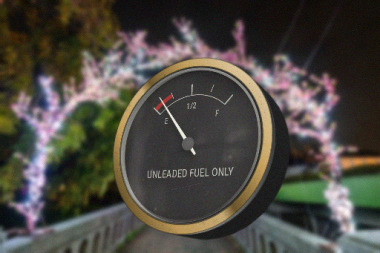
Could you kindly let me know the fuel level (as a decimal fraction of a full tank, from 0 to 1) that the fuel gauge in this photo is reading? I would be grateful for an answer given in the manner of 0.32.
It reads 0.125
